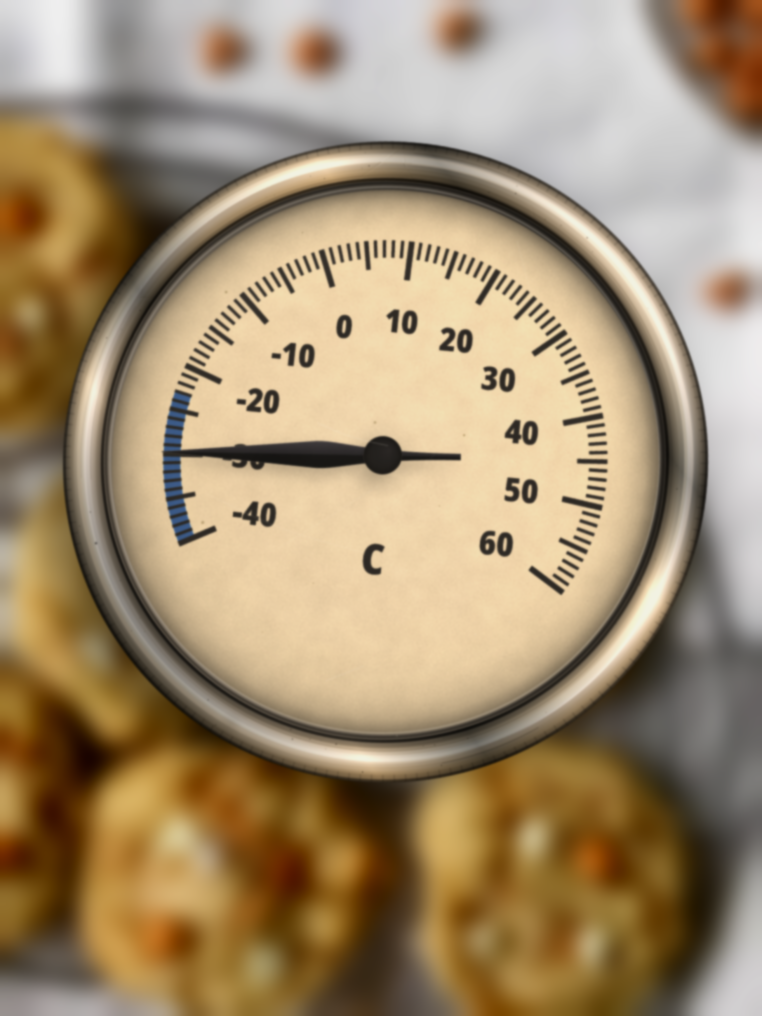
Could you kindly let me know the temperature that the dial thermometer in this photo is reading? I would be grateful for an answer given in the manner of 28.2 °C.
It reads -30 °C
